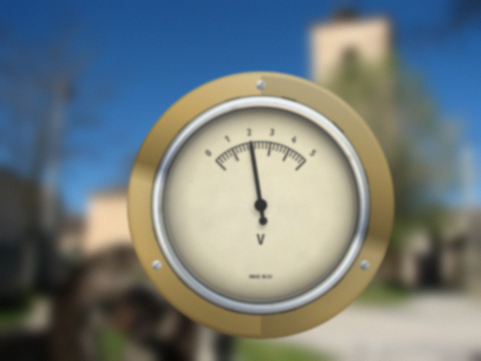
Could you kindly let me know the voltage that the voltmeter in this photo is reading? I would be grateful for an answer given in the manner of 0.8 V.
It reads 2 V
